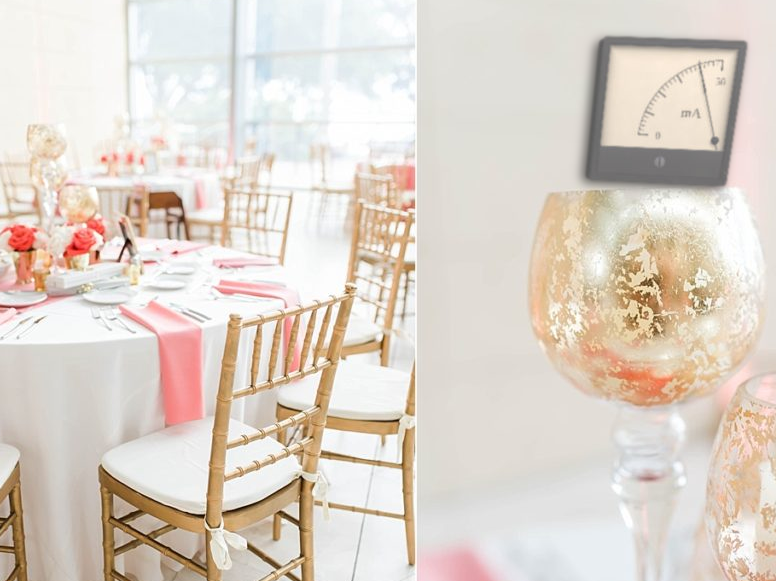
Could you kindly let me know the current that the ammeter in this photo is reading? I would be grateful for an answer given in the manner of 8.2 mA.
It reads 40 mA
